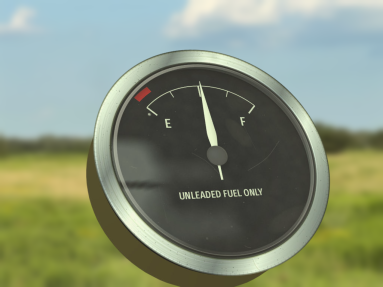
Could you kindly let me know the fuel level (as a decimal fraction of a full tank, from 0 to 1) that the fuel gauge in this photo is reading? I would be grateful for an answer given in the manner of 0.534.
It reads 0.5
